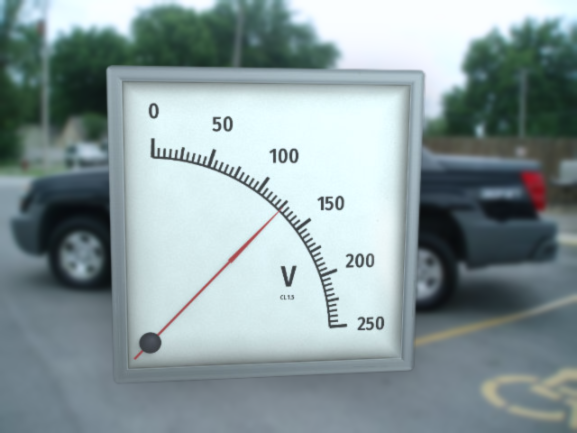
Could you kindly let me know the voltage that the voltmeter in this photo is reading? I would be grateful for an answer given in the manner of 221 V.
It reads 125 V
